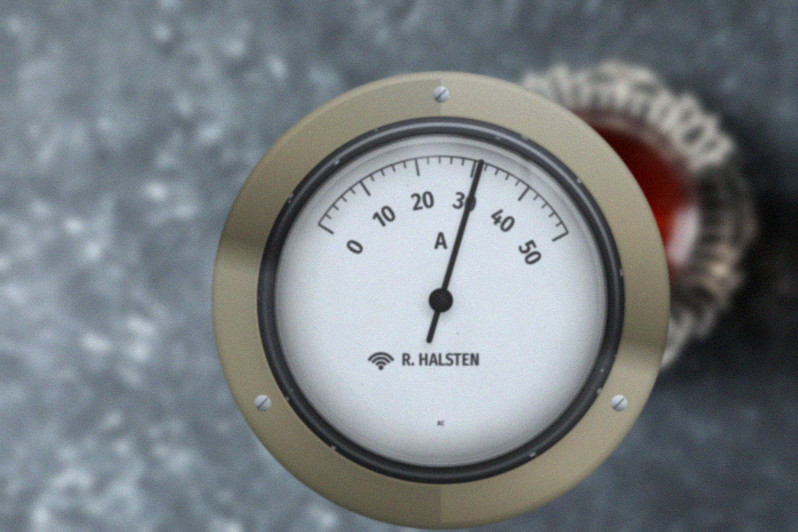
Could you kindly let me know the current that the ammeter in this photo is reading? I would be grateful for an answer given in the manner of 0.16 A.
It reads 31 A
